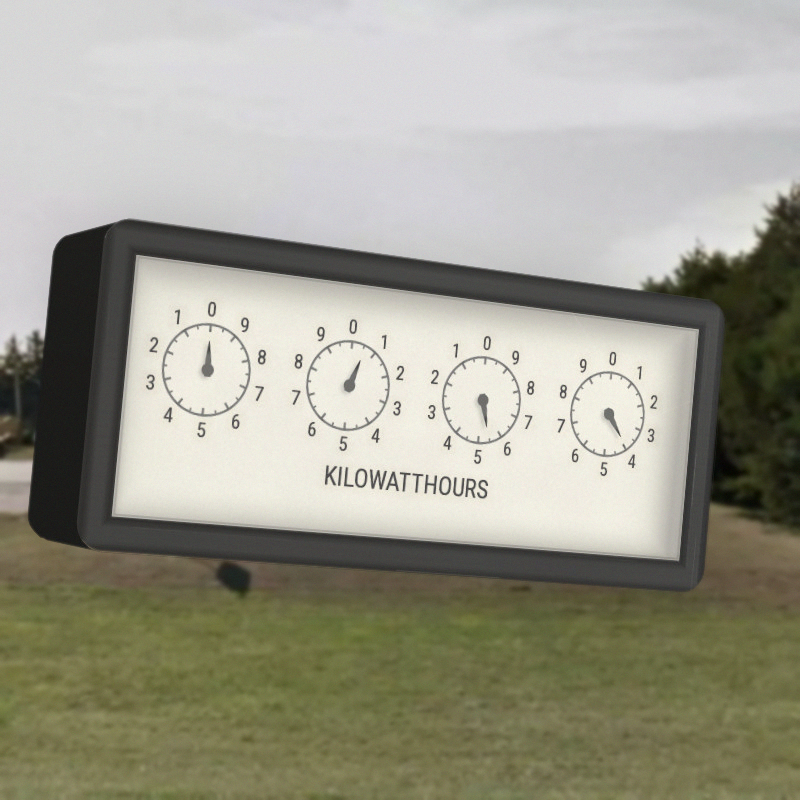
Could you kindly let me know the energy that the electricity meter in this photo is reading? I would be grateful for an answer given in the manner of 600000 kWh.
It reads 54 kWh
